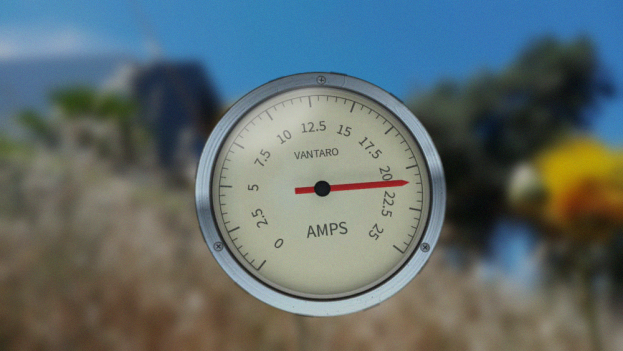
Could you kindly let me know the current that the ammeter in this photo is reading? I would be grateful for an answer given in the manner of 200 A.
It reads 21 A
